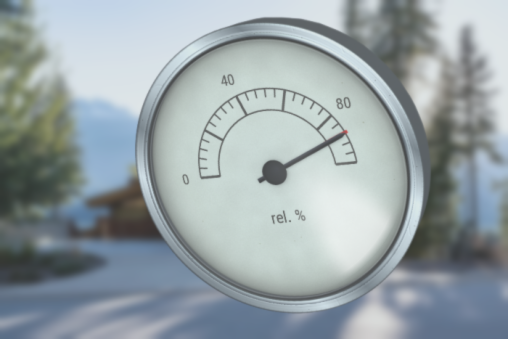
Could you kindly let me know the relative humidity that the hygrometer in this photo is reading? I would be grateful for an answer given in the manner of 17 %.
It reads 88 %
